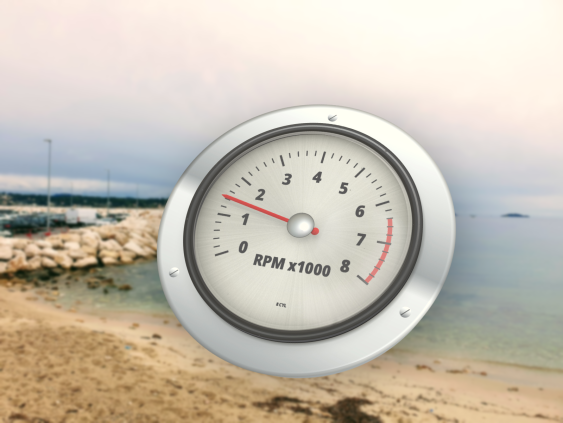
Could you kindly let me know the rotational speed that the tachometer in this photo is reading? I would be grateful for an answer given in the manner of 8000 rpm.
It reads 1400 rpm
